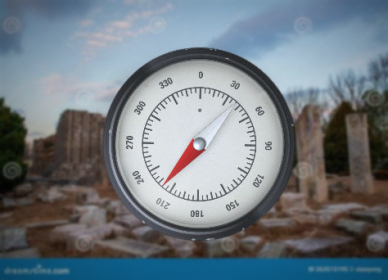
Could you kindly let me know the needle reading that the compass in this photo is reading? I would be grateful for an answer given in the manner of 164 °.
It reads 220 °
